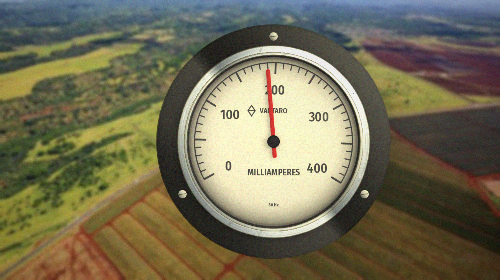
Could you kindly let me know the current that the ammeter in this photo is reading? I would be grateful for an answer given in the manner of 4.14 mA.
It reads 190 mA
